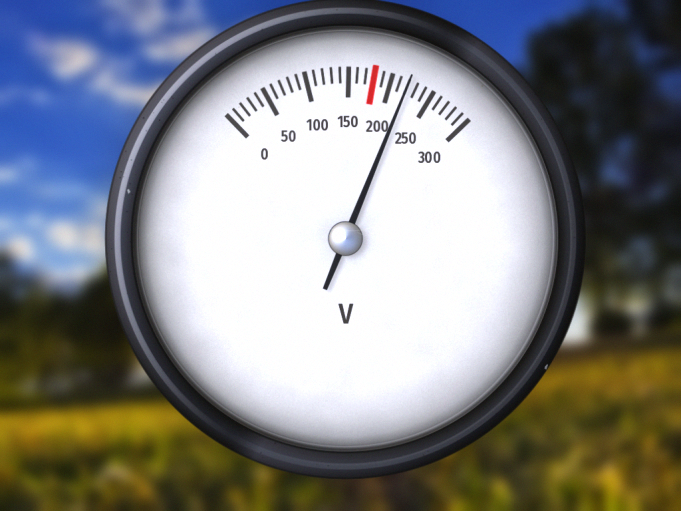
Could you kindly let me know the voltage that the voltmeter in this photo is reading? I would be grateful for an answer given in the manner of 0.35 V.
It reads 220 V
